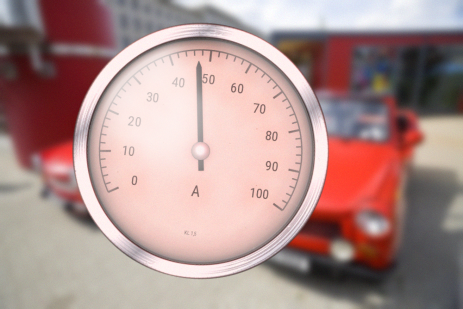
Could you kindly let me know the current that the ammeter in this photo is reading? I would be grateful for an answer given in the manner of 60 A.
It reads 47 A
